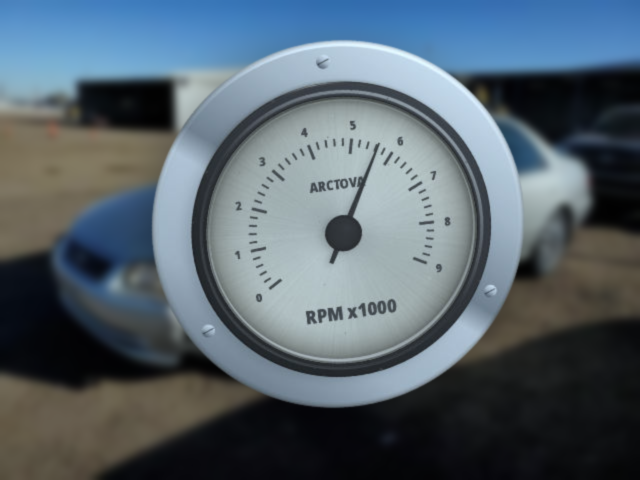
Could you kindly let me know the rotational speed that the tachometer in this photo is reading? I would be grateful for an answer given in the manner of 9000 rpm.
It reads 5600 rpm
